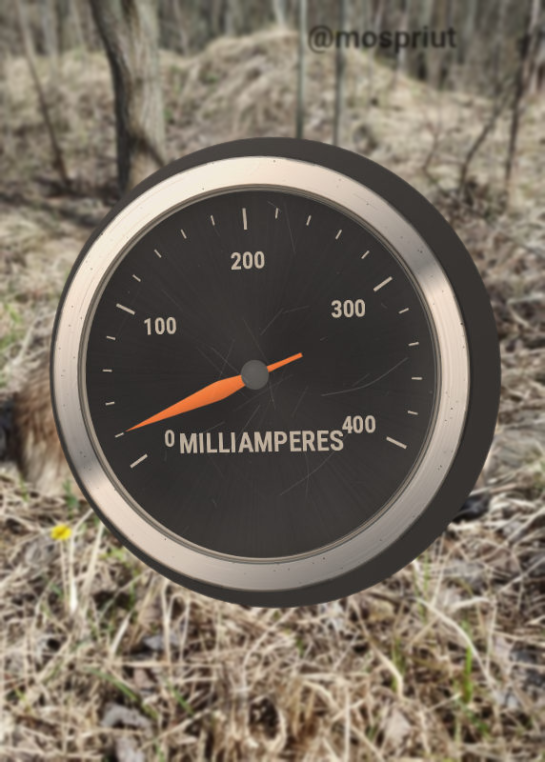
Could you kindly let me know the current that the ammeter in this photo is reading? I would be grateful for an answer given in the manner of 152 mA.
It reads 20 mA
